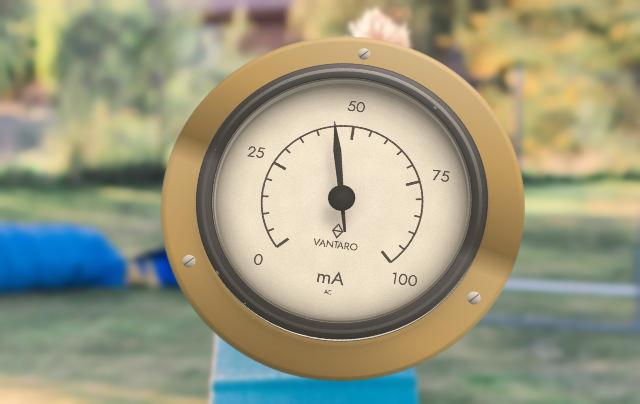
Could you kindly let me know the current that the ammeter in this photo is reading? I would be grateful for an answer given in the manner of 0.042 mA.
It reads 45 mA
